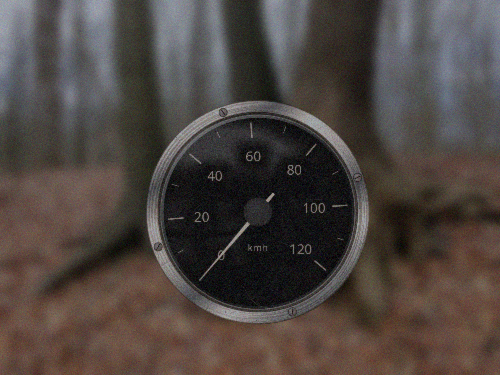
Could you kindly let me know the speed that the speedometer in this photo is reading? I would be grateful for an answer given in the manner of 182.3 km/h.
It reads 0 km/h
